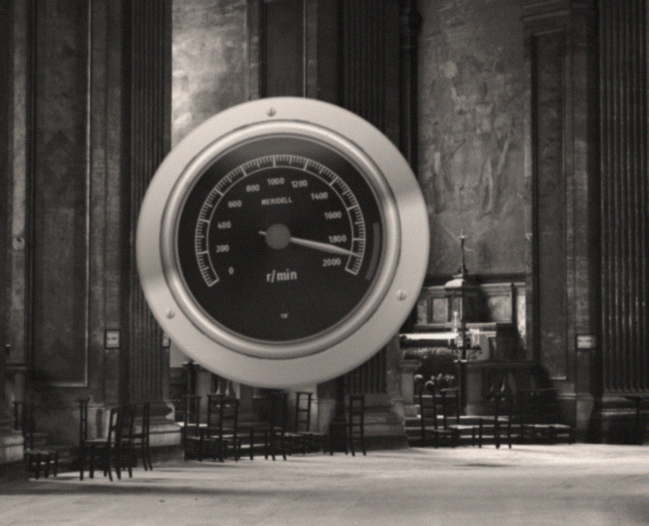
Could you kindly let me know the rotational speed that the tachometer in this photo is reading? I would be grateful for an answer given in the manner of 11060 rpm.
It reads 1900 rpm
